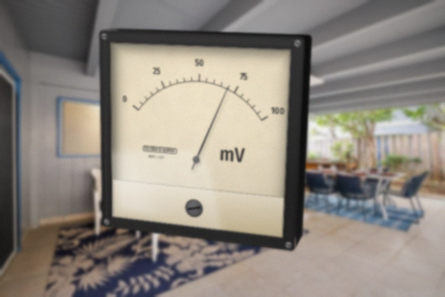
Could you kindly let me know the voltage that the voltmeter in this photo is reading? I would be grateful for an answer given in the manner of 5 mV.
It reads 70 mV
